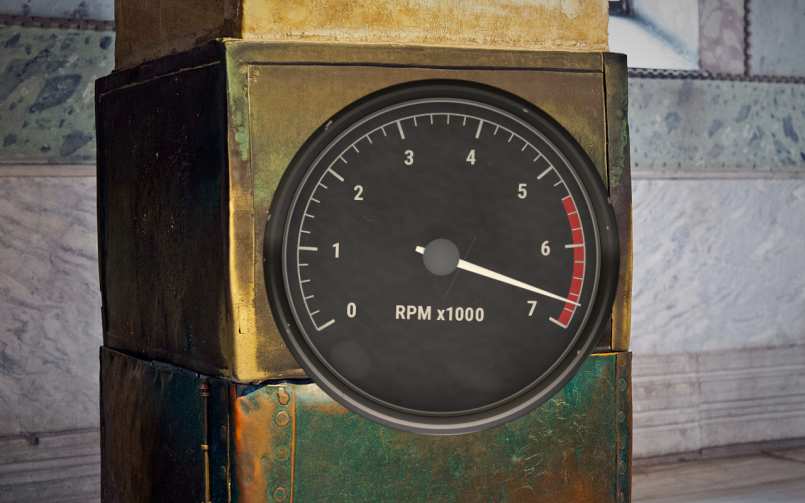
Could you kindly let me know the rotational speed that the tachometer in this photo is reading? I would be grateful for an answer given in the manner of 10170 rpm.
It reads 6700 rpm
